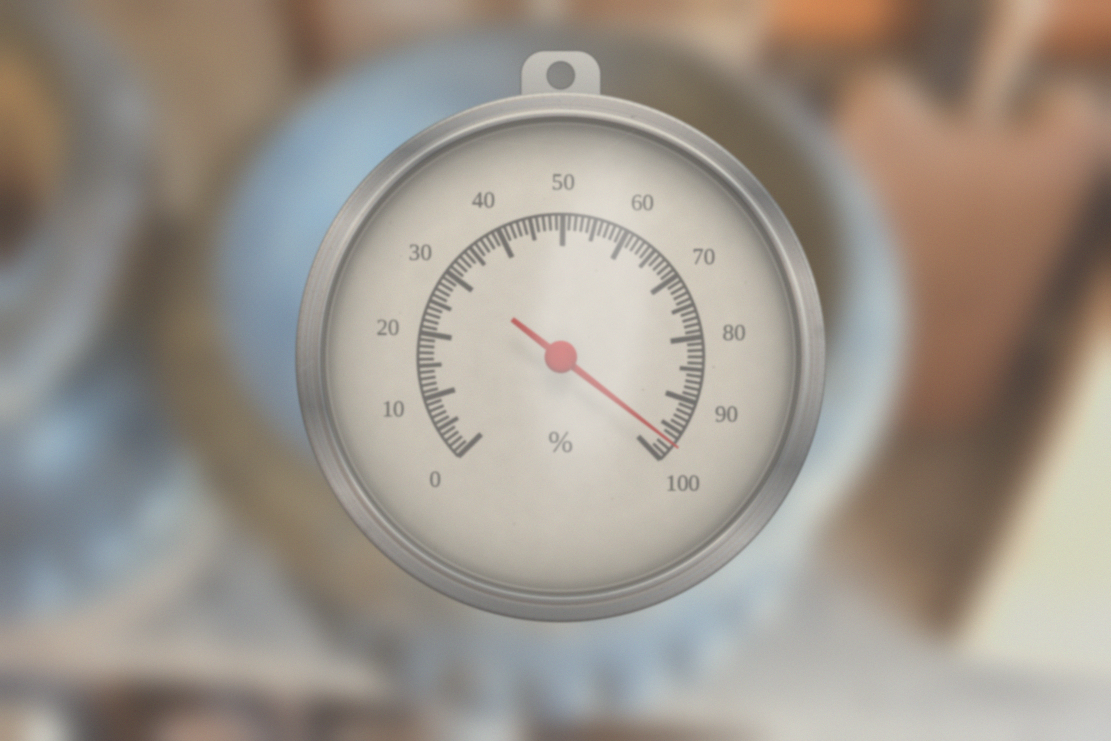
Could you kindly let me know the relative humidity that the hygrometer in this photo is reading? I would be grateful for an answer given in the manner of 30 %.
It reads 97 %
